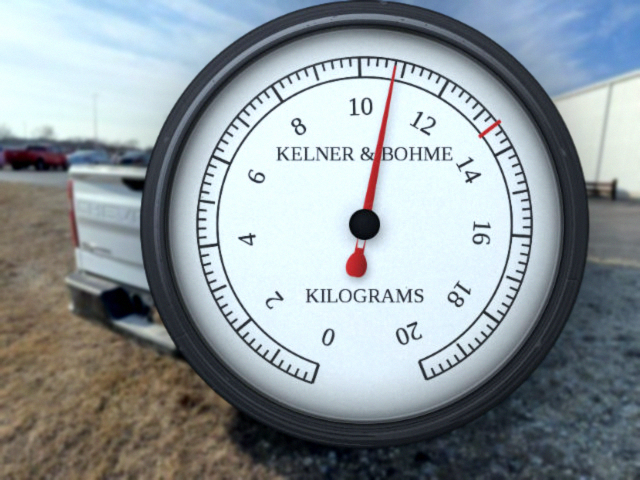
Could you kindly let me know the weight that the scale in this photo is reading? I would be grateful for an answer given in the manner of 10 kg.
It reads 10.8 kg
